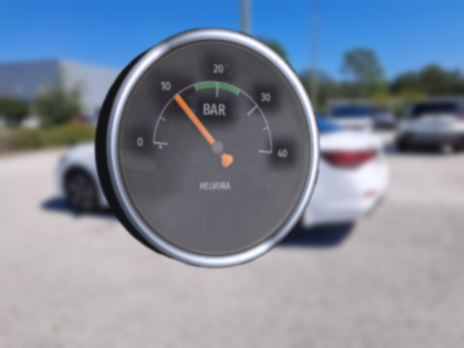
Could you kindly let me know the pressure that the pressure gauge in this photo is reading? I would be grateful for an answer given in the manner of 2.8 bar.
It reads 10 bar
